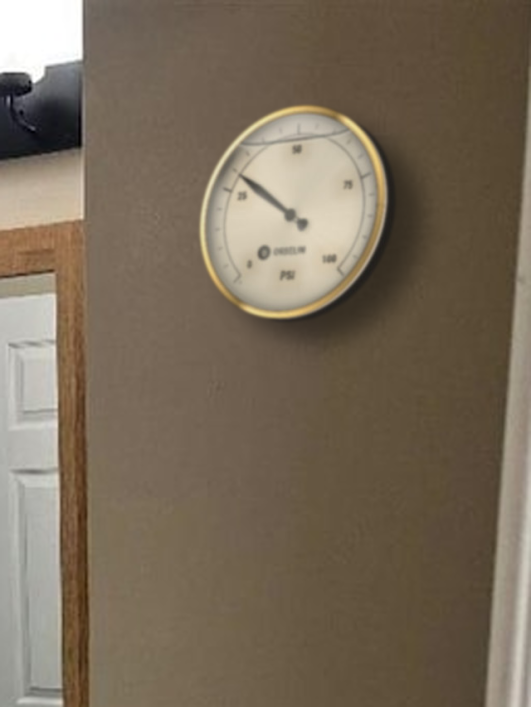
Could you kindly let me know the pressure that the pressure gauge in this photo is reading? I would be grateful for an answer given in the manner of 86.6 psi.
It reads 30 psi
